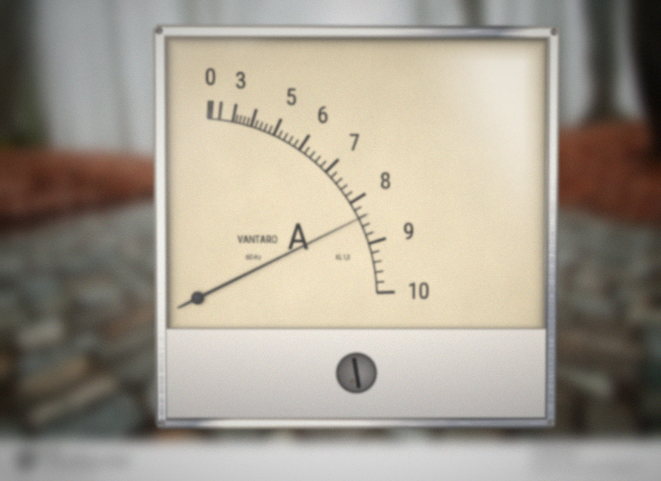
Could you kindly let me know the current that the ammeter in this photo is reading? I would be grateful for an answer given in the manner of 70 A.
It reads 8.4 A
